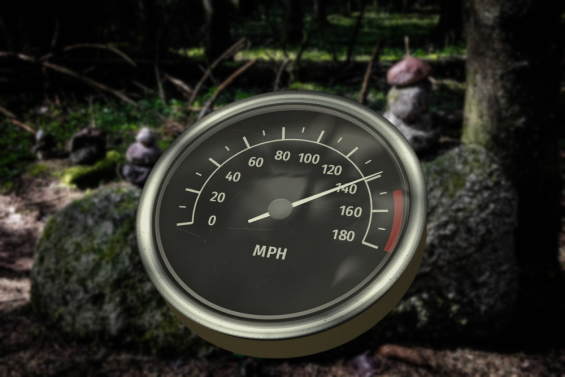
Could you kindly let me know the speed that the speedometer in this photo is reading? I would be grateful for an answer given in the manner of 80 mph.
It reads 140 mph
